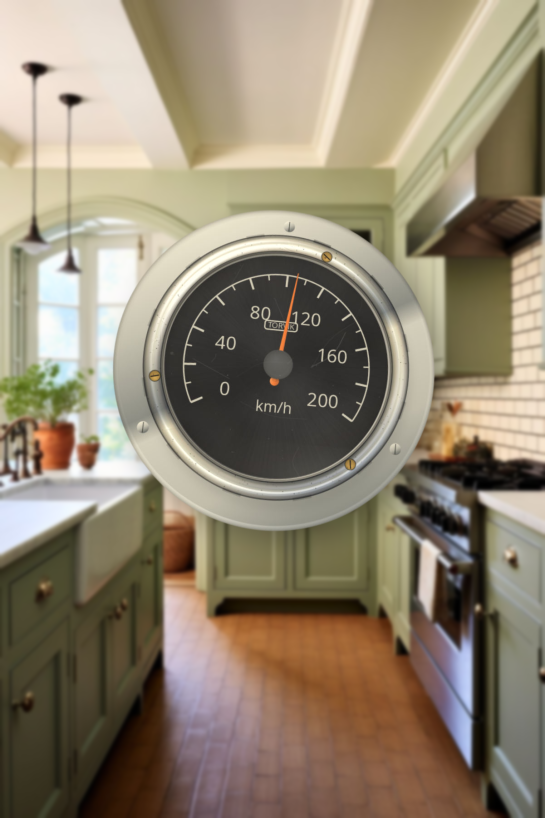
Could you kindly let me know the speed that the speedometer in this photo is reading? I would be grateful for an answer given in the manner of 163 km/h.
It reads 105 km/h
